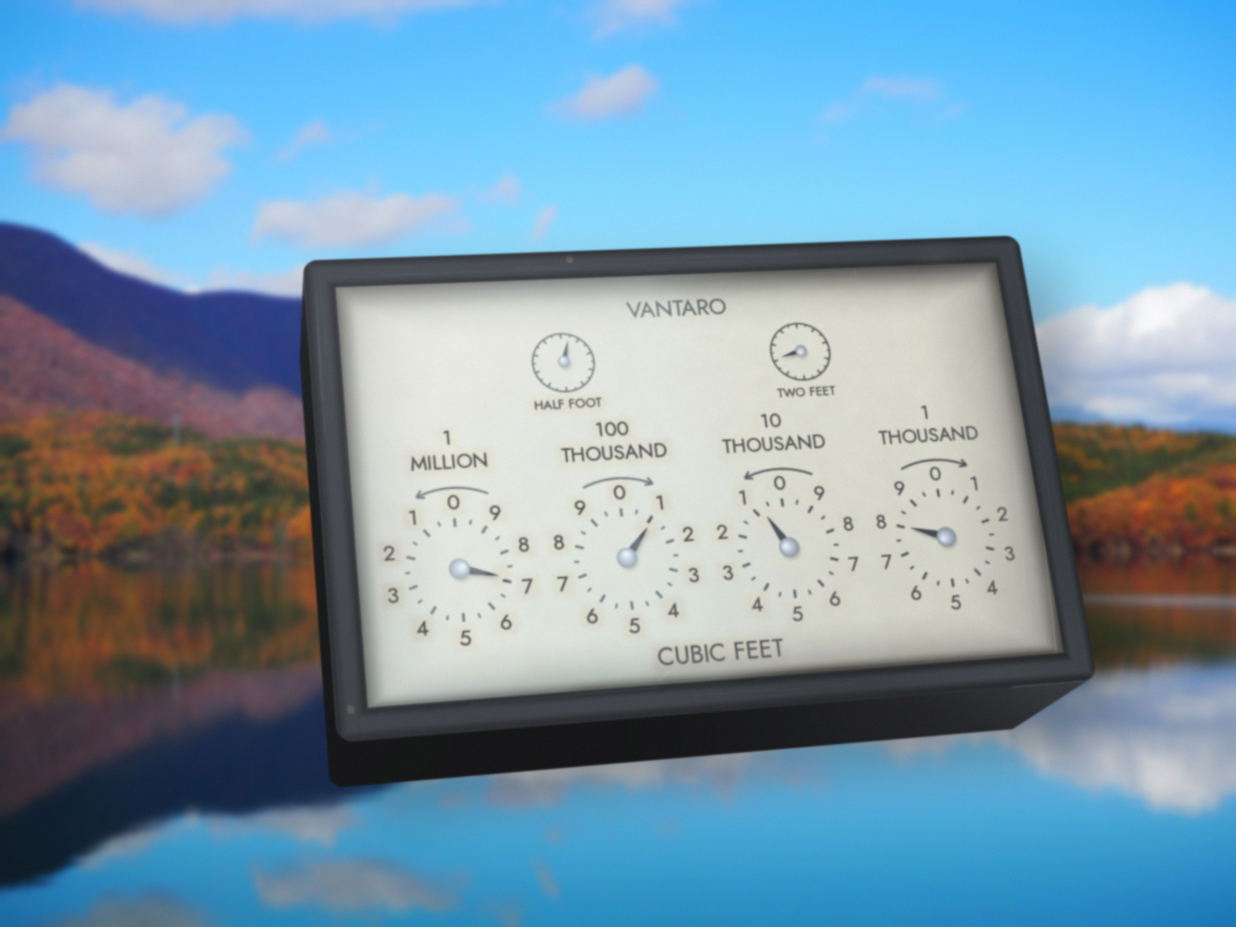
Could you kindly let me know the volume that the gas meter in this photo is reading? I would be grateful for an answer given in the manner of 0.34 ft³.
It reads 710800 ft³
